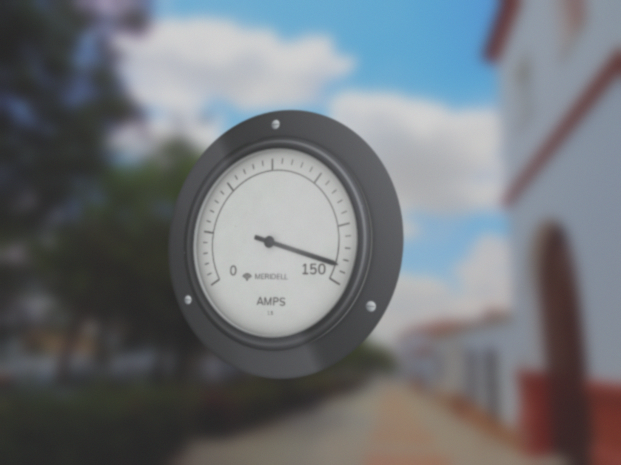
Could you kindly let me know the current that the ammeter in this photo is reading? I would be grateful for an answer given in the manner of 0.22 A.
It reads 142.5 A
